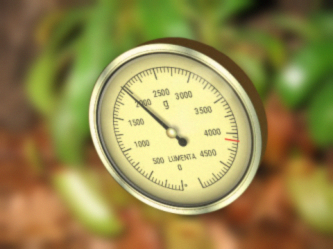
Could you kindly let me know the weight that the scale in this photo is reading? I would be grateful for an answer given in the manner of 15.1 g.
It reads 2000 g
